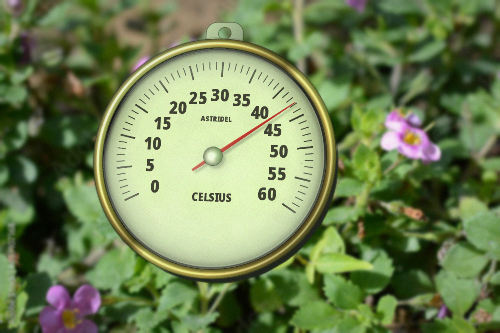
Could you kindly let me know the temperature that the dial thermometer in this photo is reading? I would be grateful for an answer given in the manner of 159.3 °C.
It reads 43 °C
